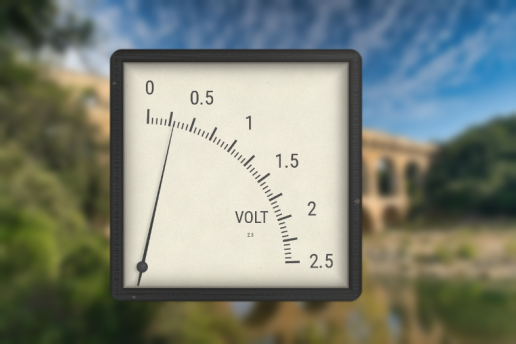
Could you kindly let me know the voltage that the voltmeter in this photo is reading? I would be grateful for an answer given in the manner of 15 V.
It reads 0.3 V
